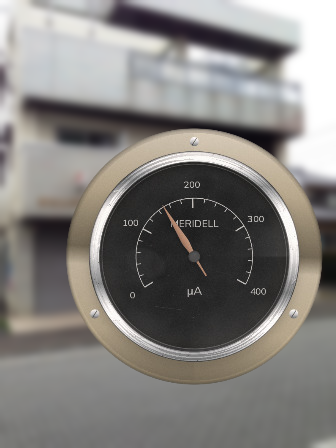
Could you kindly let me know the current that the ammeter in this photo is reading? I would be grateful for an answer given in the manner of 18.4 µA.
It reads 150 µA
